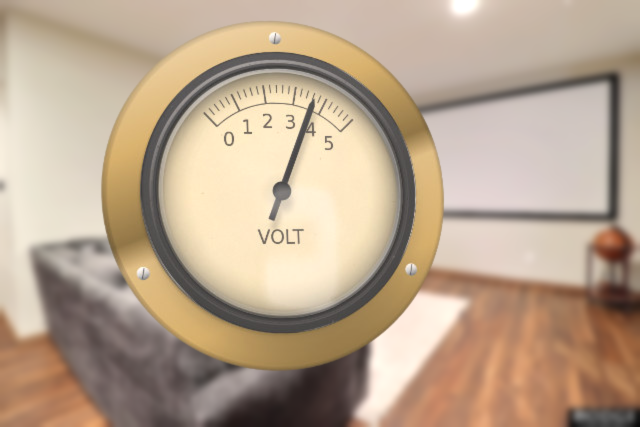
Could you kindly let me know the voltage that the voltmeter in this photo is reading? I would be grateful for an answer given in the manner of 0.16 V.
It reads 3.6 V
